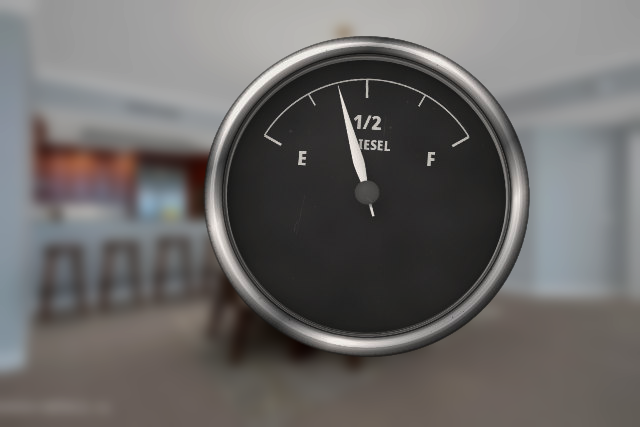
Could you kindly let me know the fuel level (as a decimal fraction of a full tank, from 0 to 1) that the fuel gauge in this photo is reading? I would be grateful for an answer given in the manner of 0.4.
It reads 0.375
